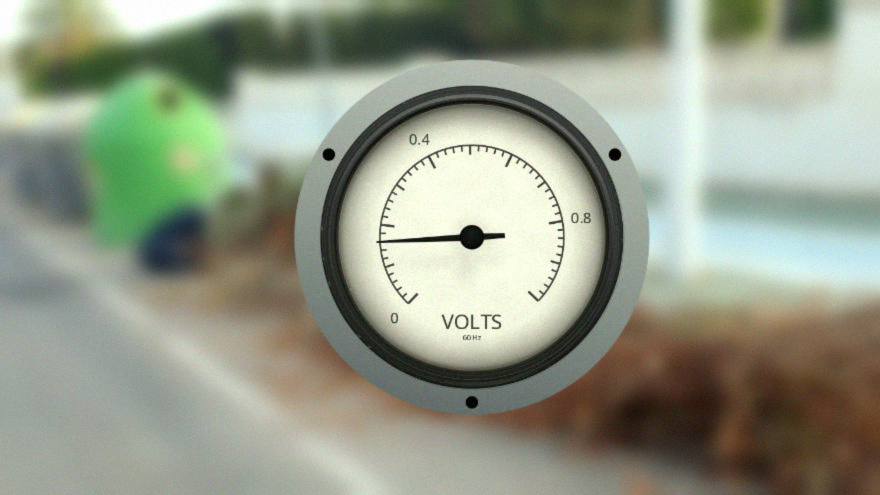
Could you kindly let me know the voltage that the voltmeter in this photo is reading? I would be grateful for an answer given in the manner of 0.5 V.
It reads 0.16 V
